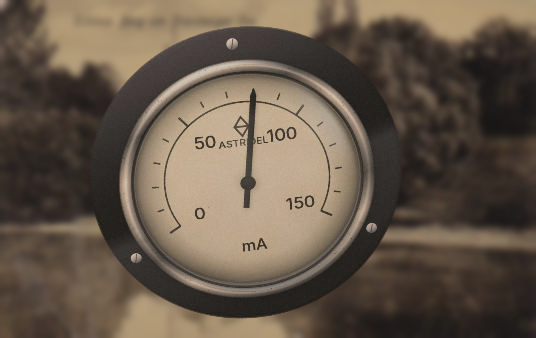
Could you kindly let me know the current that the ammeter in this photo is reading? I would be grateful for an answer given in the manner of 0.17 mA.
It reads 80 mA
